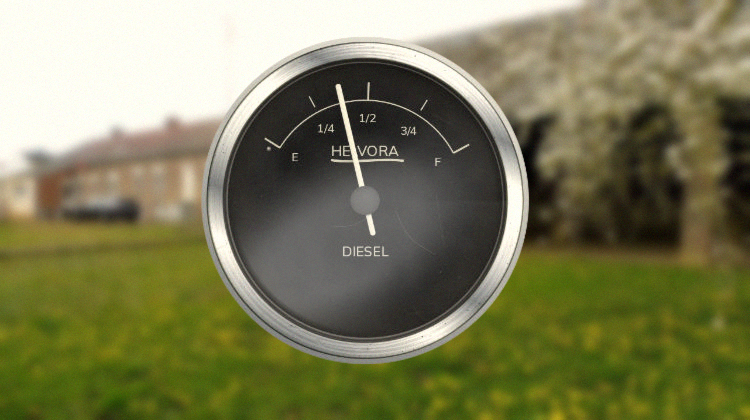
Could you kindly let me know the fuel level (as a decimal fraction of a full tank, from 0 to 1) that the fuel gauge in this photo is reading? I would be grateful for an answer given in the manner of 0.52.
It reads 0.375
